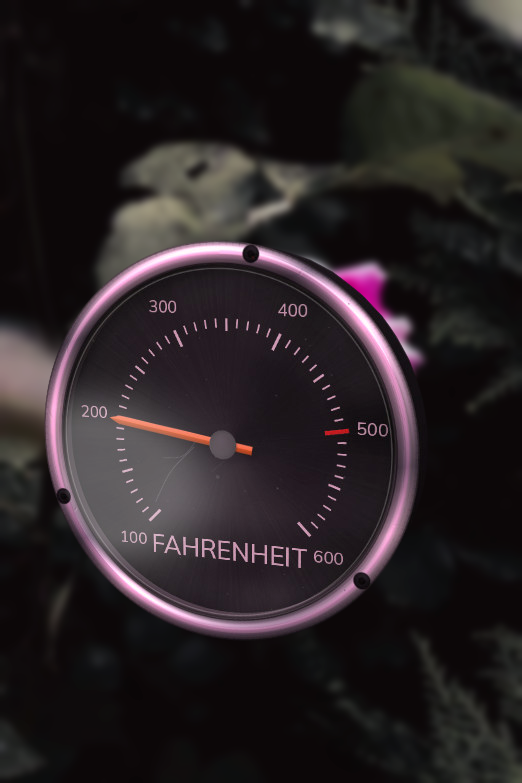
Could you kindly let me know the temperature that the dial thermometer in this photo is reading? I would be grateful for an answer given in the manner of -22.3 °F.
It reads 200 °F
